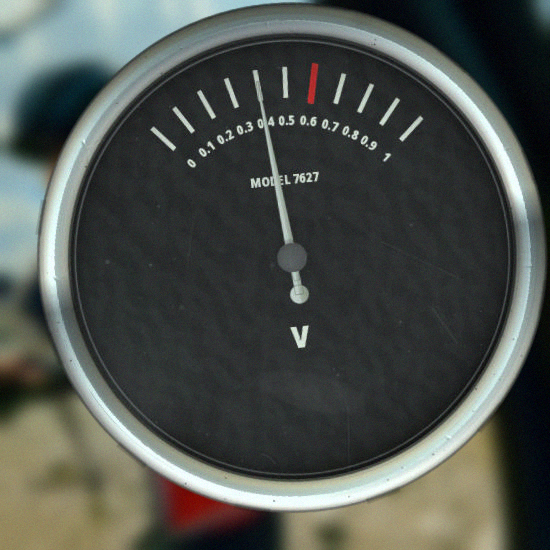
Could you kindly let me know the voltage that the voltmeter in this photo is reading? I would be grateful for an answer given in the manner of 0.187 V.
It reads 0.4 V
